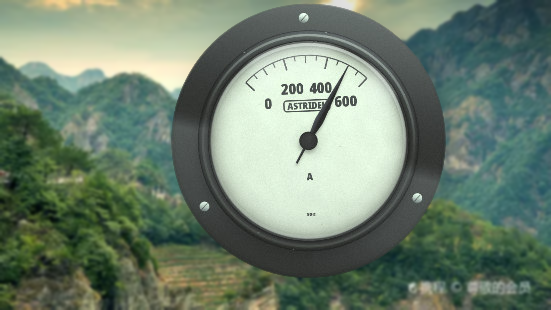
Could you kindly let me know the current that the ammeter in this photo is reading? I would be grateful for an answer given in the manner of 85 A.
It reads 500 A
